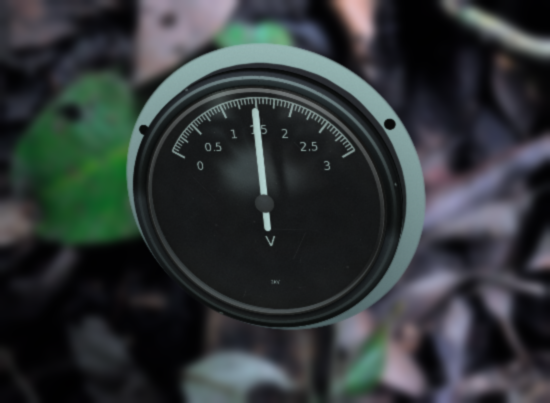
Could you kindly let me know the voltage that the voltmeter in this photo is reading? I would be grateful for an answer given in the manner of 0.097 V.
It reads 1.5 V
